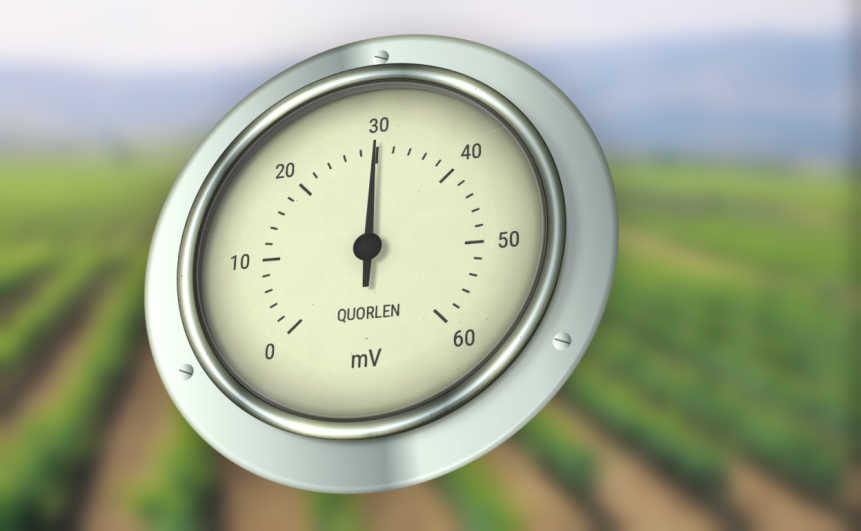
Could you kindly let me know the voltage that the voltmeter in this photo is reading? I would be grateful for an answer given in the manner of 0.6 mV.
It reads 30 mV
